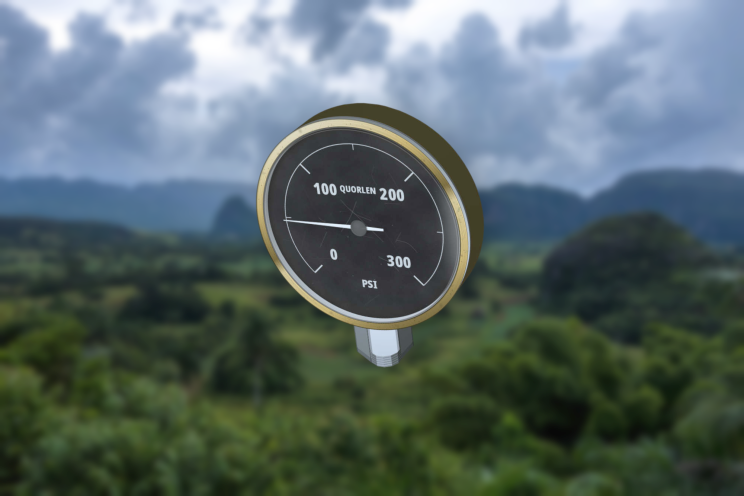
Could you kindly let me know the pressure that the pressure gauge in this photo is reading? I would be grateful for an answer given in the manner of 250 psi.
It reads 50 psi
